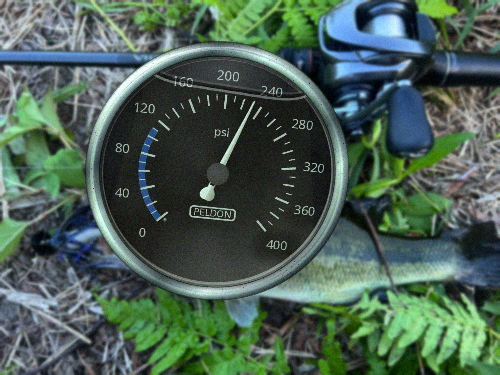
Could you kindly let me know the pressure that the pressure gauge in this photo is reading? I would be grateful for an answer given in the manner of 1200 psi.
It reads 230 psi
